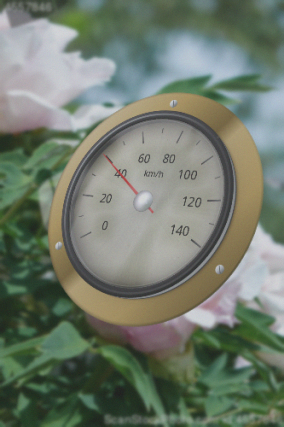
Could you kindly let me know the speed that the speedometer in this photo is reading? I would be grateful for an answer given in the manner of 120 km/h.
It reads 40 km/h
